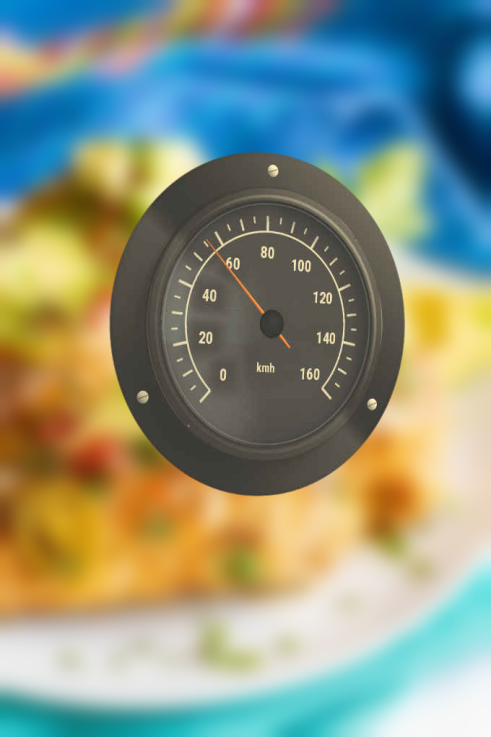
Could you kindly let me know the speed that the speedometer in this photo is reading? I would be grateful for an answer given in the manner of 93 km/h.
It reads 55 km/h
